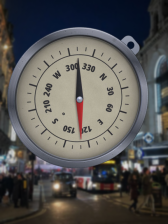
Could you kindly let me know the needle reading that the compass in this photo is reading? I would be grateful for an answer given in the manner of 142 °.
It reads 130 °
